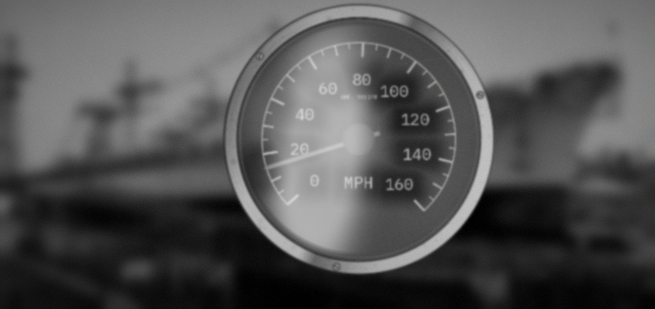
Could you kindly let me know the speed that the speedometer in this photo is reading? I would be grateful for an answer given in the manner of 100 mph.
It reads 15 mph
